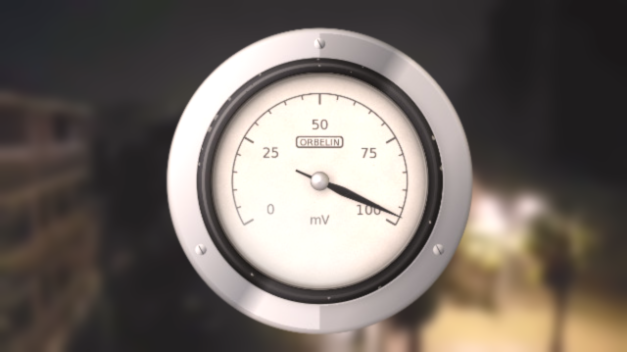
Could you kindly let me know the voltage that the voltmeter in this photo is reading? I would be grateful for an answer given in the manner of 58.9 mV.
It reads 97.5 mV
